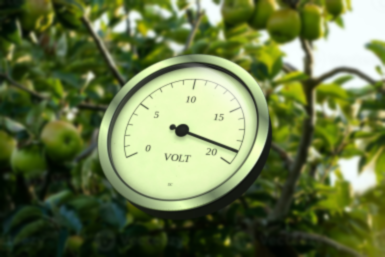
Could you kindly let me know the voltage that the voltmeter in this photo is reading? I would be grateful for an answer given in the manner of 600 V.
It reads 19 V
